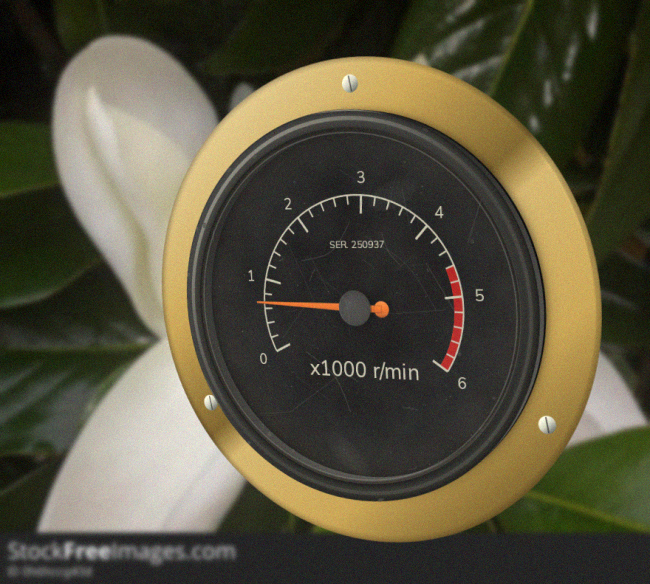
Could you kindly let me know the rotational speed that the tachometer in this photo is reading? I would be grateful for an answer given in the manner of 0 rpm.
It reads 700 rpm
